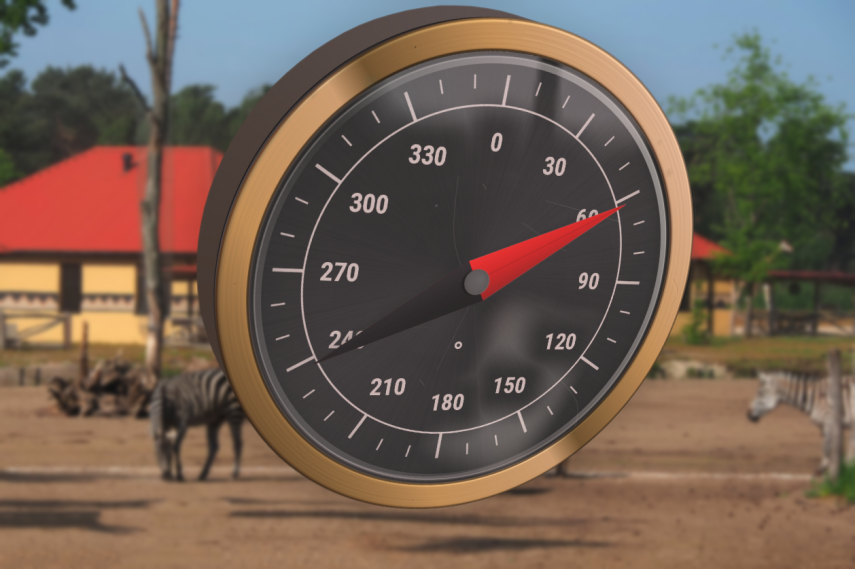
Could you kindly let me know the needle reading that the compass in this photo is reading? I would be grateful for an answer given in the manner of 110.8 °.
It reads 60 °
